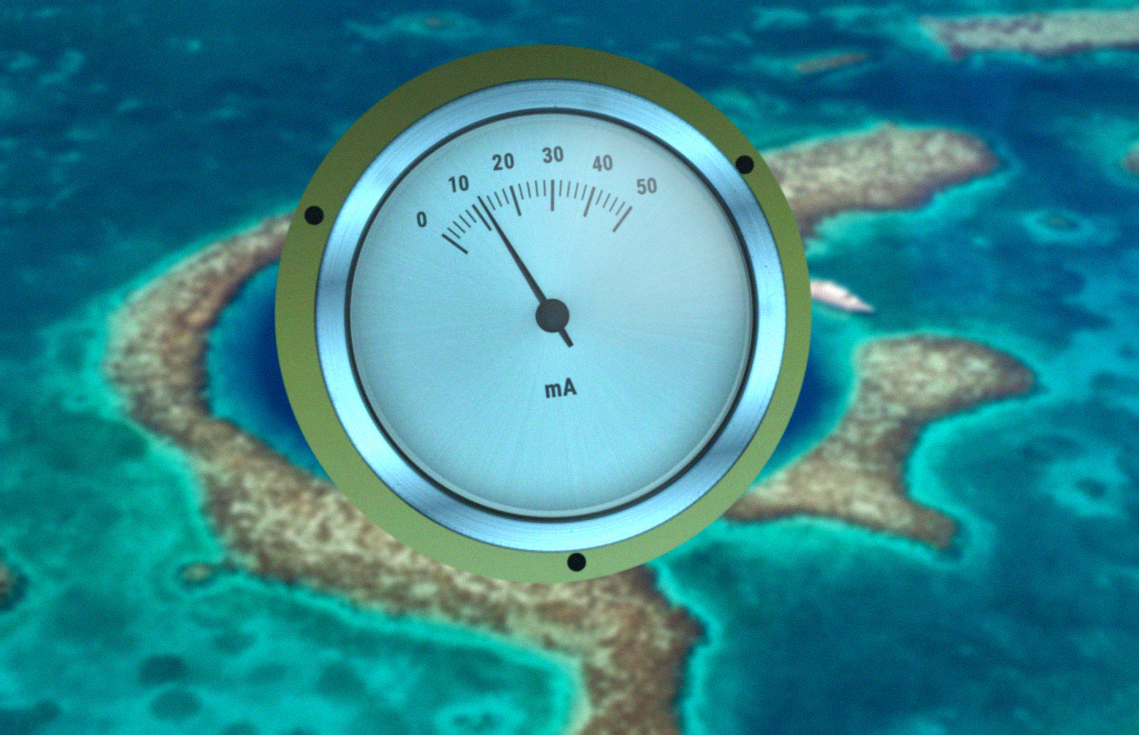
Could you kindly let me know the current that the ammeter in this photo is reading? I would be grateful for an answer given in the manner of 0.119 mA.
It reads 12 mA
